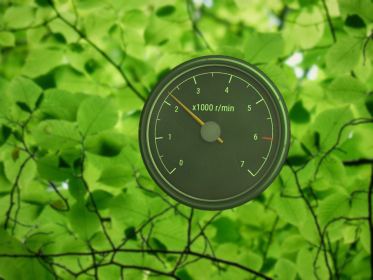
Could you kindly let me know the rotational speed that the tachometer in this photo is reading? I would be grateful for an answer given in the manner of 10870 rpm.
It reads 2250 rpm
